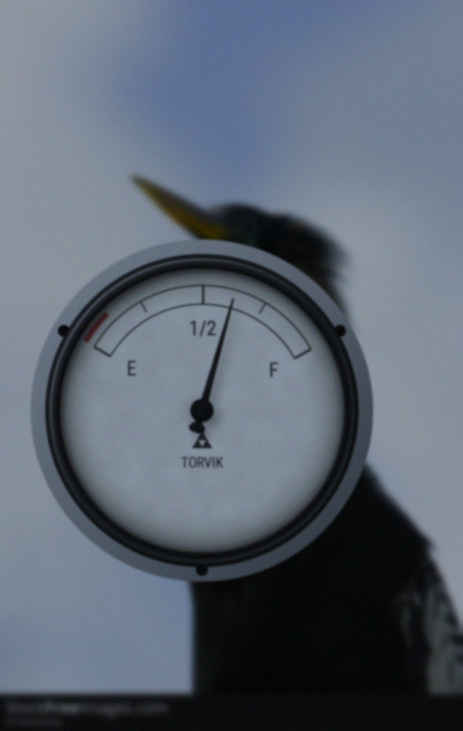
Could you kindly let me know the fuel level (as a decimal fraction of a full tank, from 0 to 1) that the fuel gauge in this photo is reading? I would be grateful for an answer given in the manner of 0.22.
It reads 0.625
